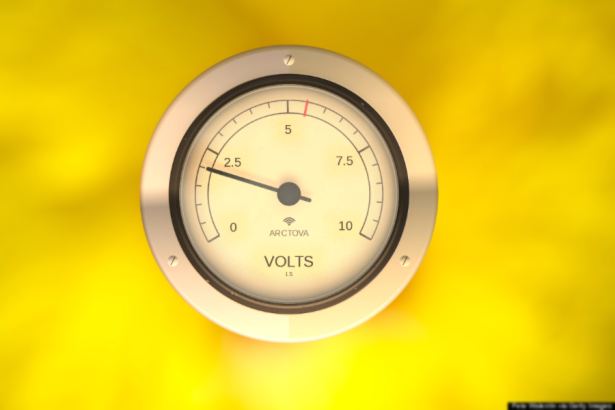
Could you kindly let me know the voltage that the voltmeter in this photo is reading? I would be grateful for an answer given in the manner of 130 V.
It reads 2 V
